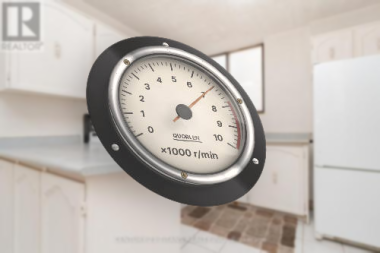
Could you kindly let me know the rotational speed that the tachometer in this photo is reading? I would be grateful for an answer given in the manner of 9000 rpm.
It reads 7000 rpm
